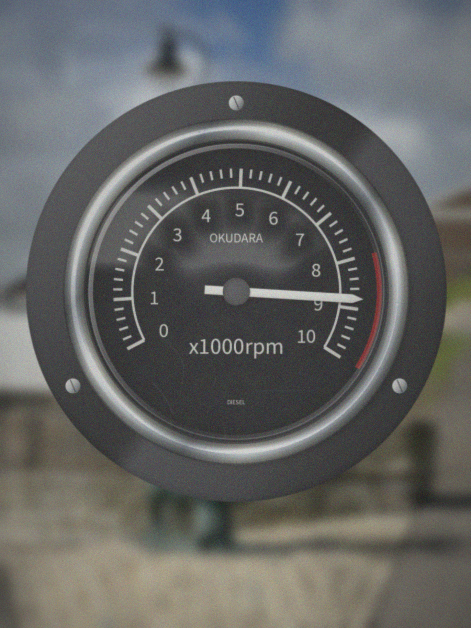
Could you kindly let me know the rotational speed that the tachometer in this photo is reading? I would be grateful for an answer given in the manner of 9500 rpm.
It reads 8800 rpm
